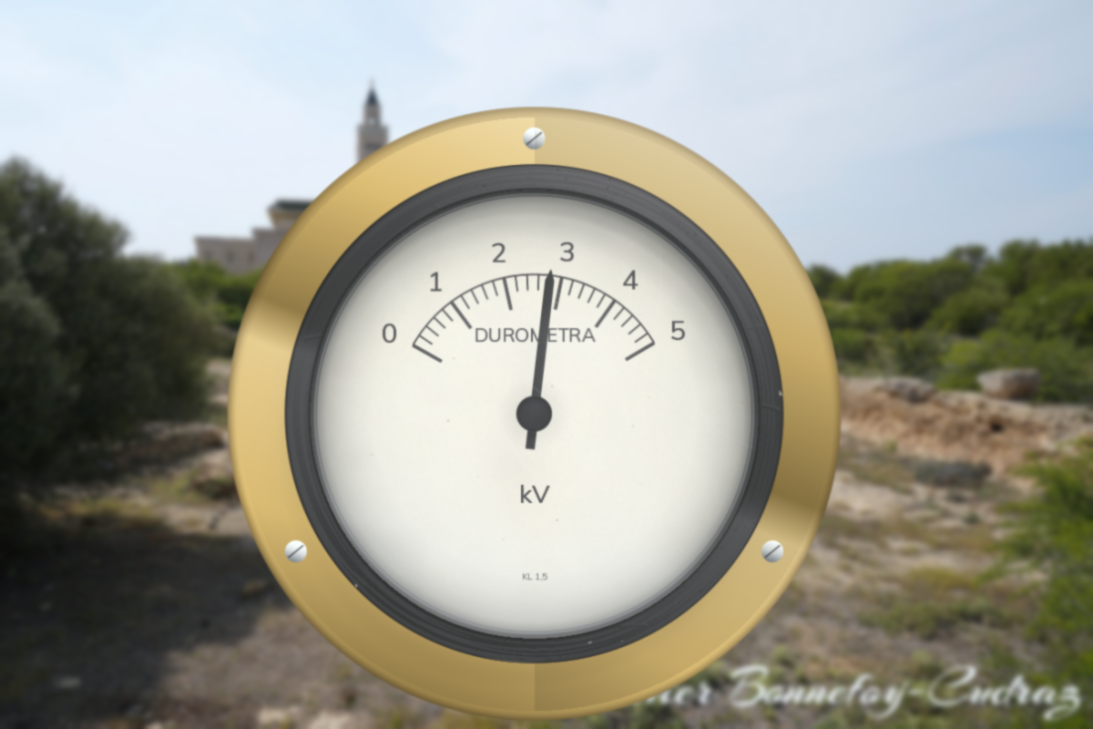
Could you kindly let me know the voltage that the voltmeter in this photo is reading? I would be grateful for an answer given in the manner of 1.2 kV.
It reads 2.8 kV
